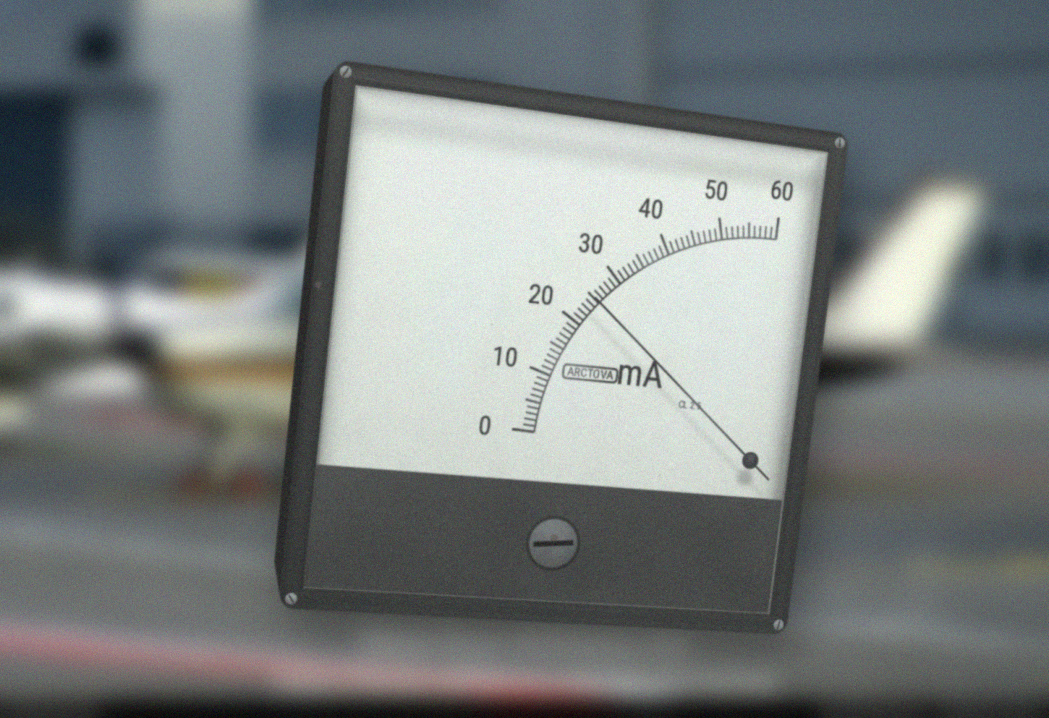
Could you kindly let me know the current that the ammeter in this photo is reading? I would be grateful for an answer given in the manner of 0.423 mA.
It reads 25 mA
